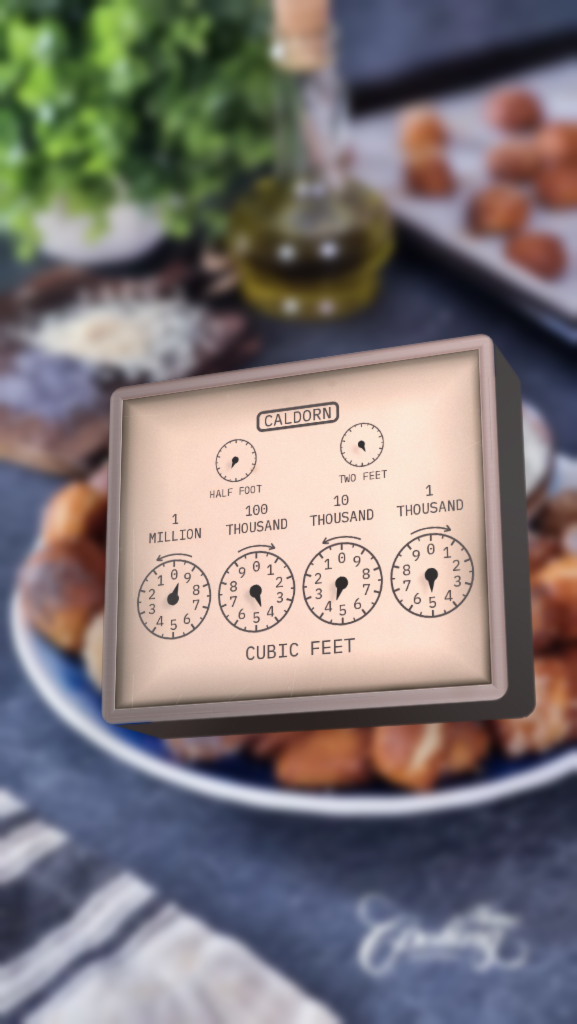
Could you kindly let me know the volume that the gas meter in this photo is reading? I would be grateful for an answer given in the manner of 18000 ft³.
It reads 944500 ft³
